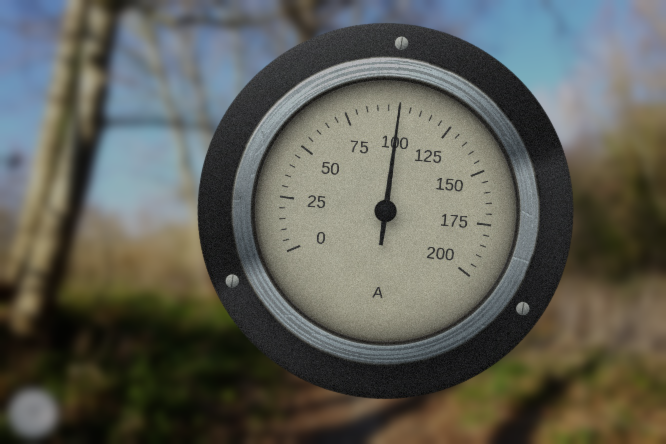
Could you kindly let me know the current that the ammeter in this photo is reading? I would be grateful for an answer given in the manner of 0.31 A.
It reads 100 A
